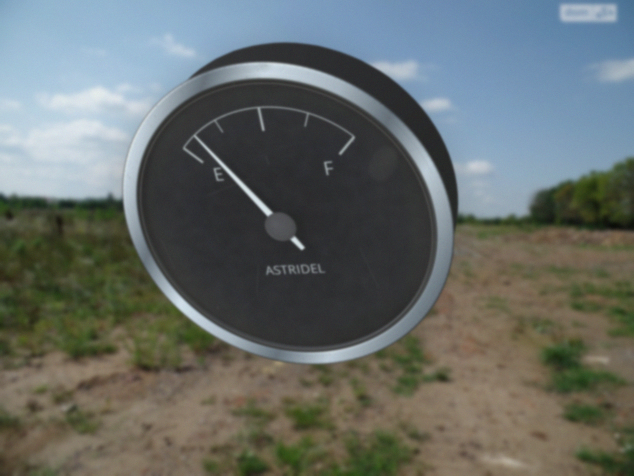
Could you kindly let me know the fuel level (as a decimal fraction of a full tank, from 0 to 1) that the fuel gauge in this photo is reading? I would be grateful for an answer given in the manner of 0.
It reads 0.125
